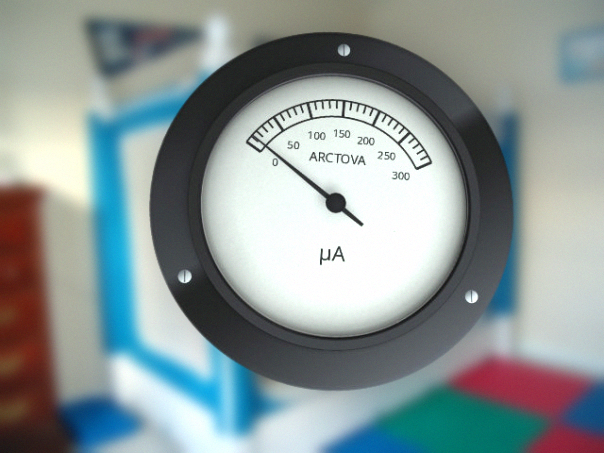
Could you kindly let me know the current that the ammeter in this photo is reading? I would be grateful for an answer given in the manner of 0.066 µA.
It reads 10 µA
